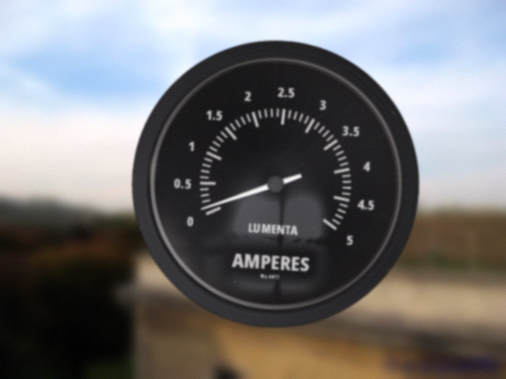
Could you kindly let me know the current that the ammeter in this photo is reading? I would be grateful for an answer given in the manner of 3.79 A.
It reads 0.1 A
